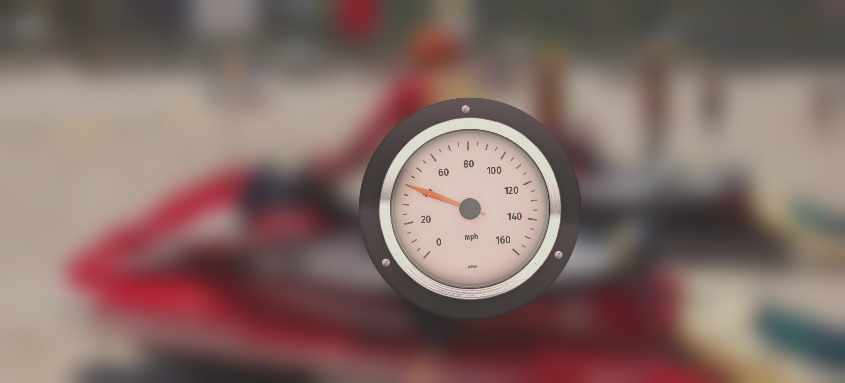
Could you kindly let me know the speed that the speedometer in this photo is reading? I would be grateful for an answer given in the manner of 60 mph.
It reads 40 mph
